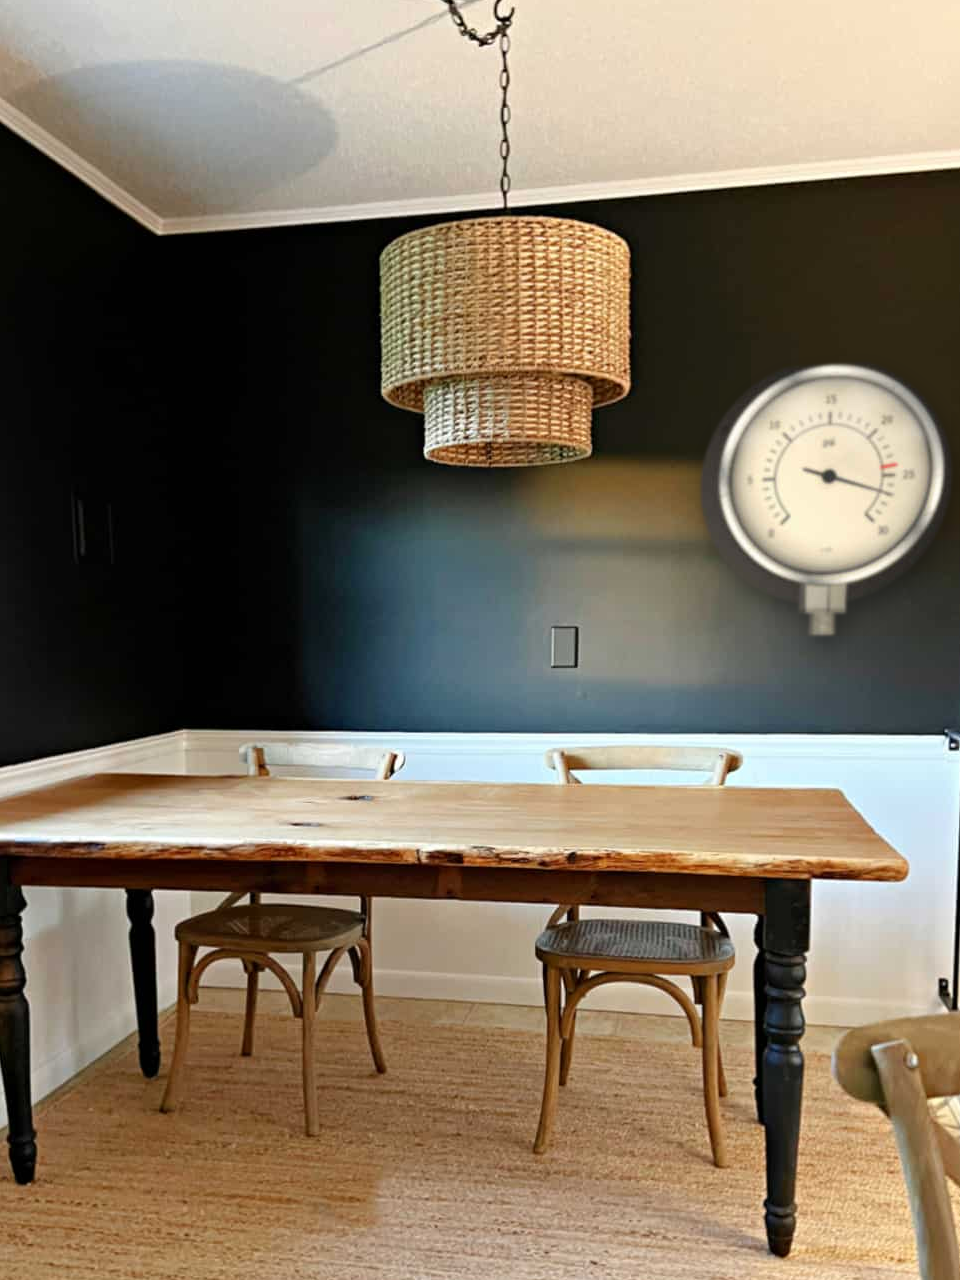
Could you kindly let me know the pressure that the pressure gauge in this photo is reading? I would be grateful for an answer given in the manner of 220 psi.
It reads 27 psi
